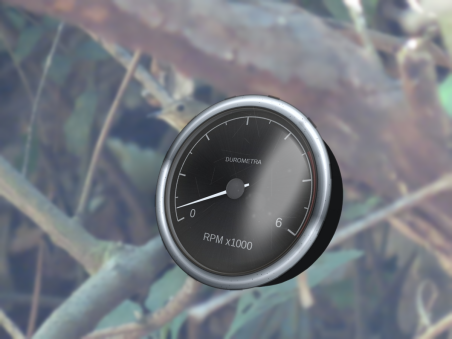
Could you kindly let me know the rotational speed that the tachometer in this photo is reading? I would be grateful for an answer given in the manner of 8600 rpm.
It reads 250 rpm
